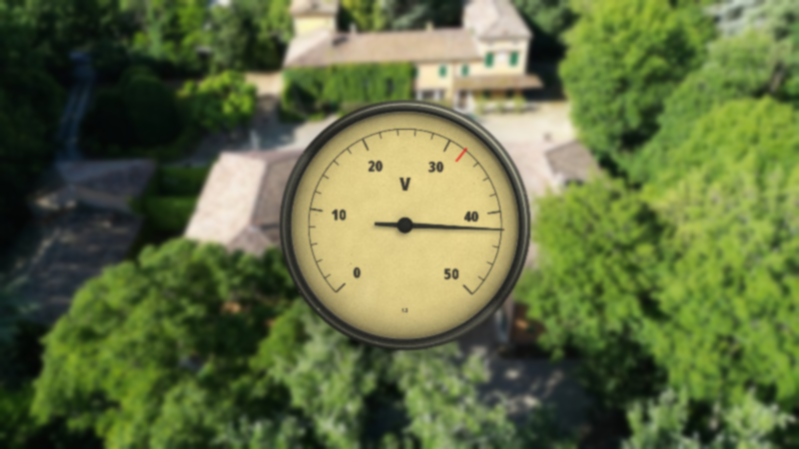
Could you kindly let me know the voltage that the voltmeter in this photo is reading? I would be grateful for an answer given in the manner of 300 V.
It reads 42 V
